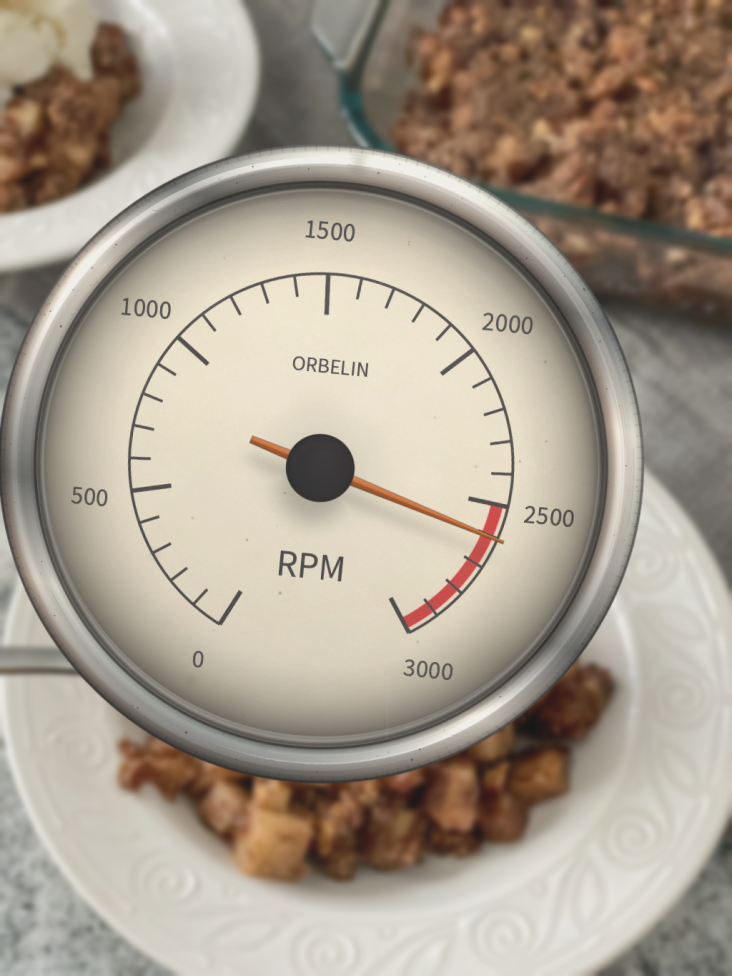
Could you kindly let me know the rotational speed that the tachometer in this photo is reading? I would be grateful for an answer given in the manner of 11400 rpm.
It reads 2600 rpm
